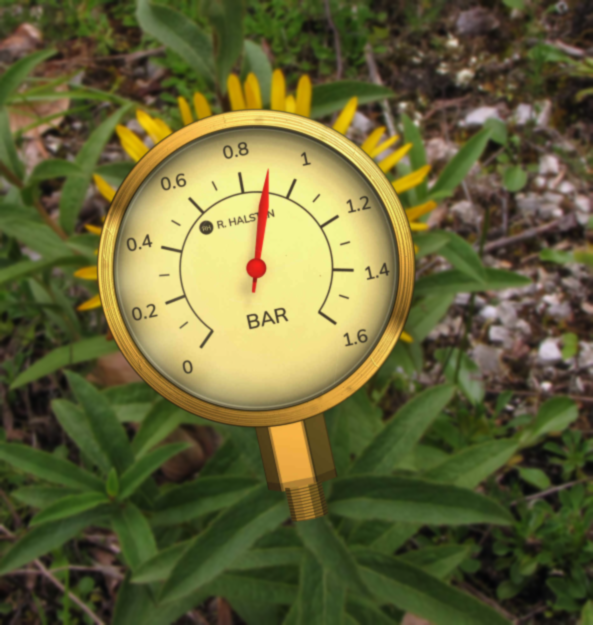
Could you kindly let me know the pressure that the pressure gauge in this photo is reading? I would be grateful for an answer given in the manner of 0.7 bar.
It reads 0.9 bar
